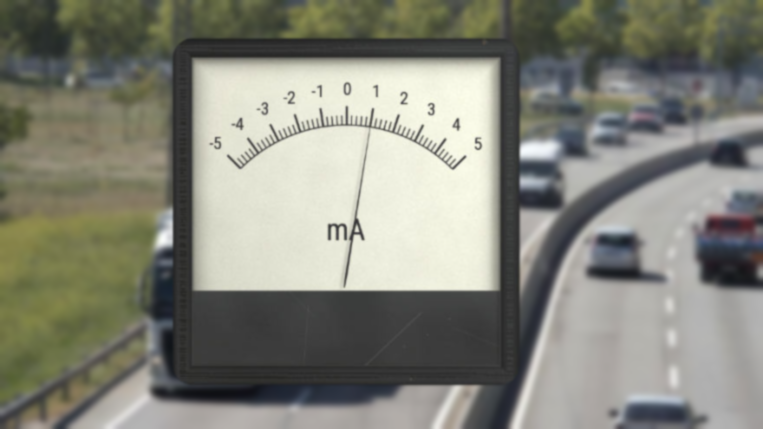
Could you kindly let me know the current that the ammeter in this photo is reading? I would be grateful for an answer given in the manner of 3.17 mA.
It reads 1 mA
